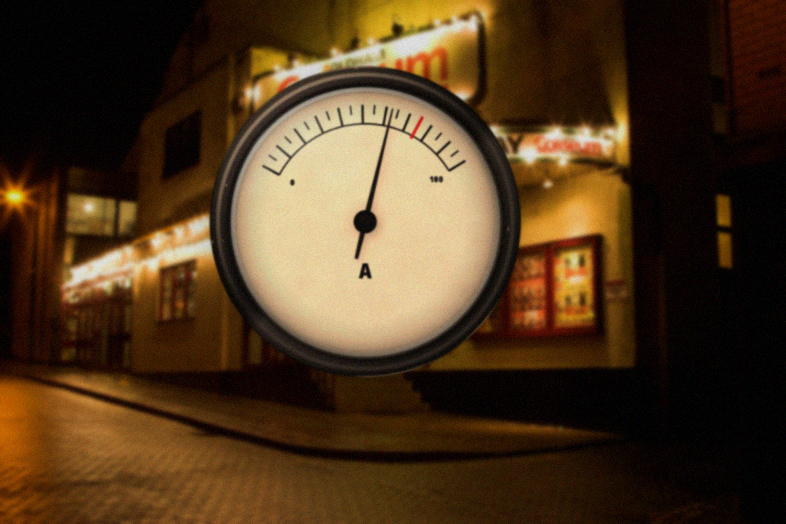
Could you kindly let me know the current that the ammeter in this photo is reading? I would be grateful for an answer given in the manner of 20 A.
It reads 62.5 A
